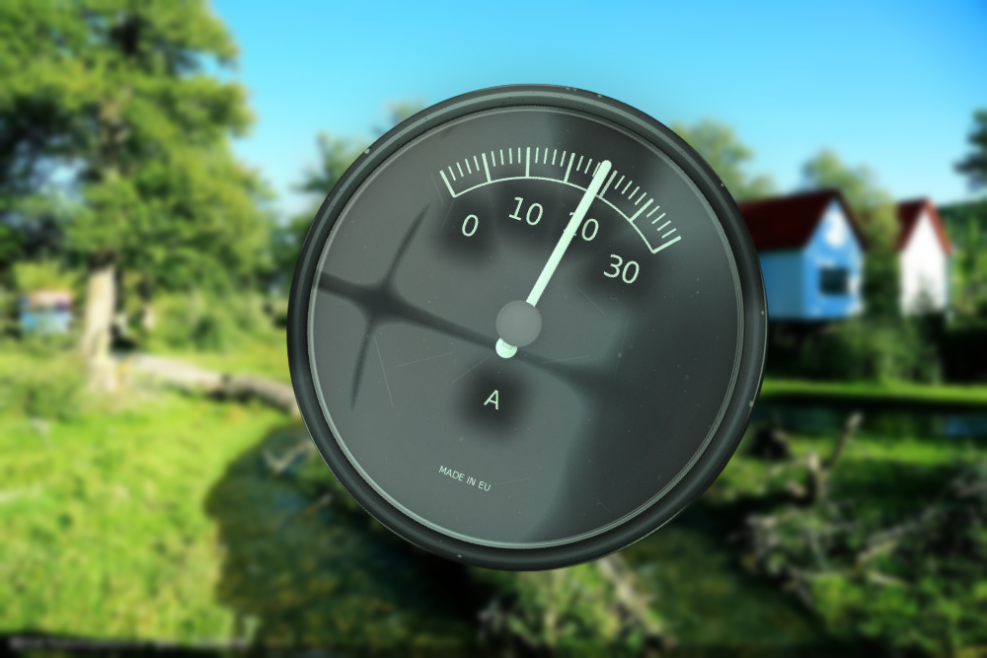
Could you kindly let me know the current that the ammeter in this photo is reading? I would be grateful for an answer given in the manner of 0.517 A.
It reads 19 A
